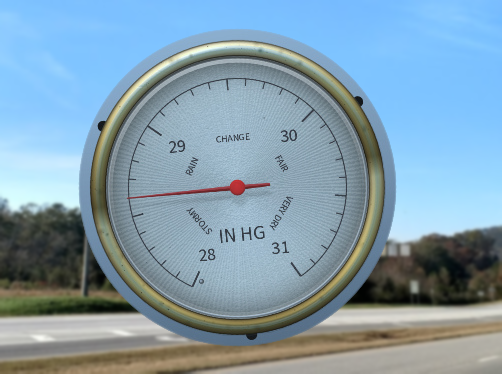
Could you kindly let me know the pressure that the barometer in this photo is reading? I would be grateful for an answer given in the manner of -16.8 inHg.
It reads 28.6 inHg
